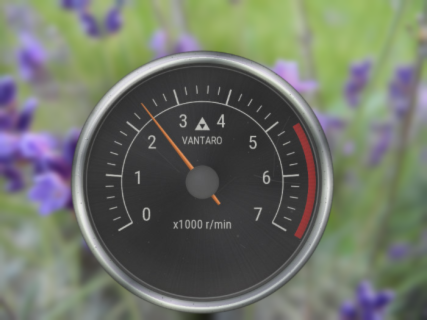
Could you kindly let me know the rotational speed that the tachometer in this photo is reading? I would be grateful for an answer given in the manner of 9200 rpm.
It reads 2400 rpm
